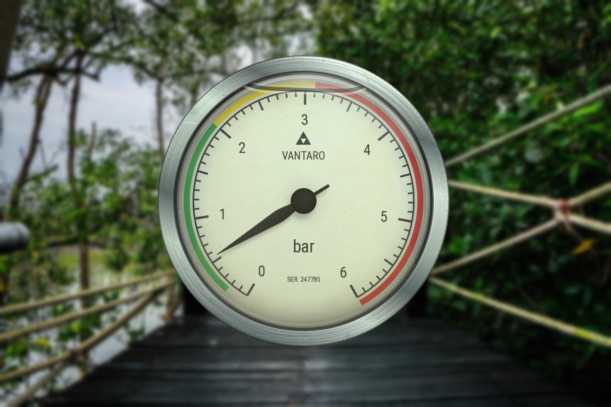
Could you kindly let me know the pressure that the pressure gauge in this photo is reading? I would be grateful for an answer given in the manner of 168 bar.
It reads 0.55 bar
